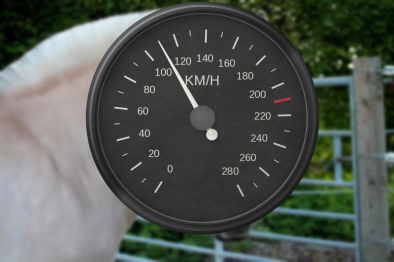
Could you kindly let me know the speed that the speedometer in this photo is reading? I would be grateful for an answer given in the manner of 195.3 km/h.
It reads 110 km/h
